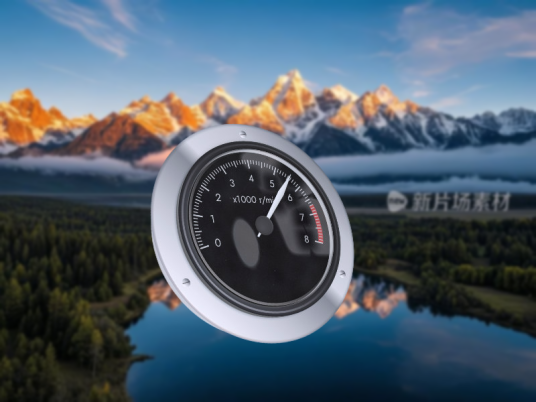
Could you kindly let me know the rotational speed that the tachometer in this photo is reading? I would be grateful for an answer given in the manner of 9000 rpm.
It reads 5500 rpm
